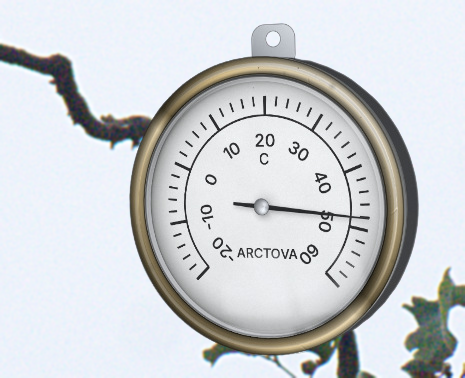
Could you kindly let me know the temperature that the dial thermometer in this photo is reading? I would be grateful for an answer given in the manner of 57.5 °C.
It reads 48 °C
